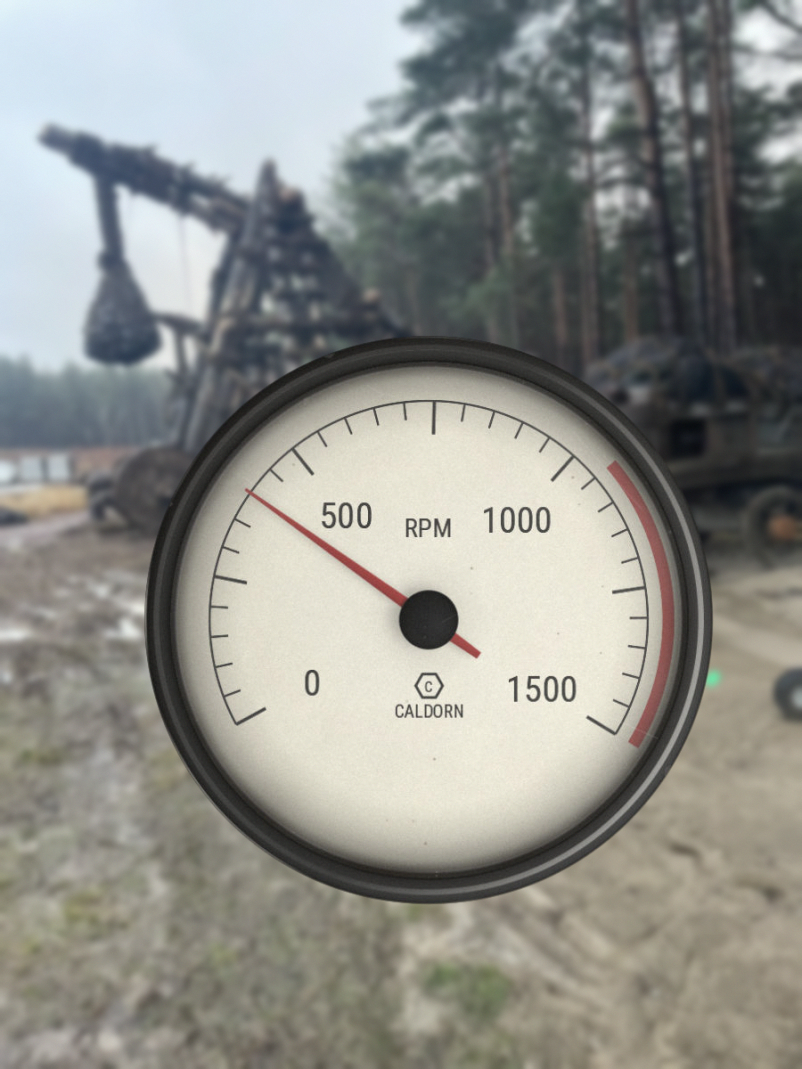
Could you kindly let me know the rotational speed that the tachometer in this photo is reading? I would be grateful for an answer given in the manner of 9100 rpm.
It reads 400 rpm
